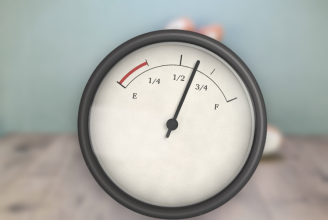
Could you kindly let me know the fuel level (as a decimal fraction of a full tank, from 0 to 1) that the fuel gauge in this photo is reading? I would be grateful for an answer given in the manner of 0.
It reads 0.625
